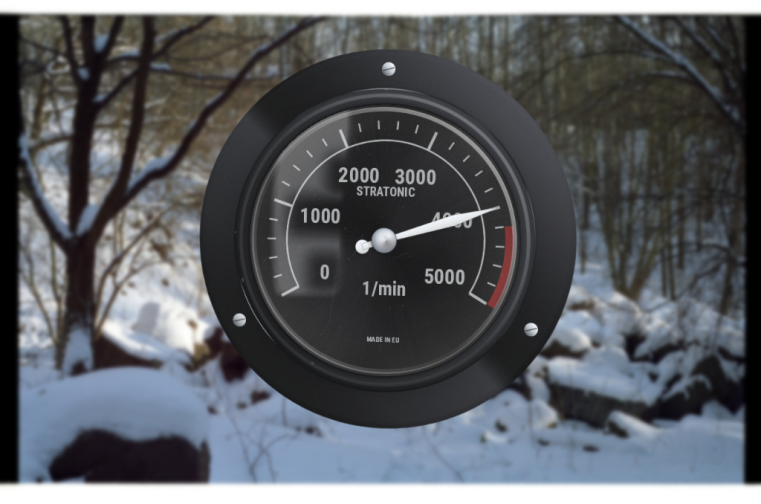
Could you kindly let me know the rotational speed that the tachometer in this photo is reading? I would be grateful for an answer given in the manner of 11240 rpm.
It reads 4000 rpm
